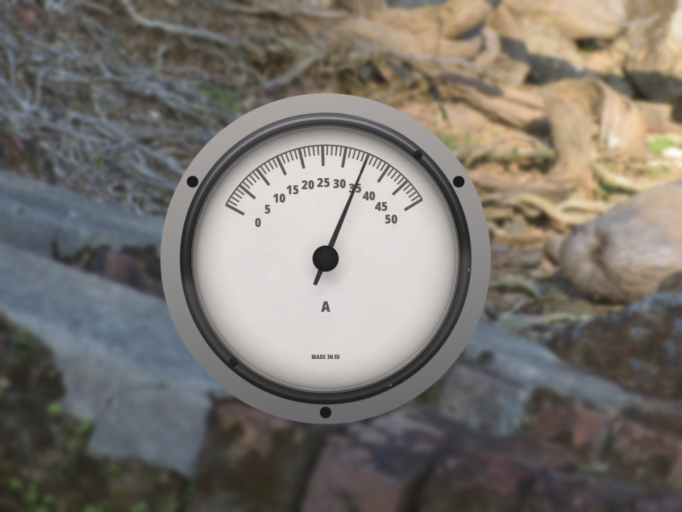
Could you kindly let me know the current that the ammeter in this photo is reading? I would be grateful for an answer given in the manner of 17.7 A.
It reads 35 A
